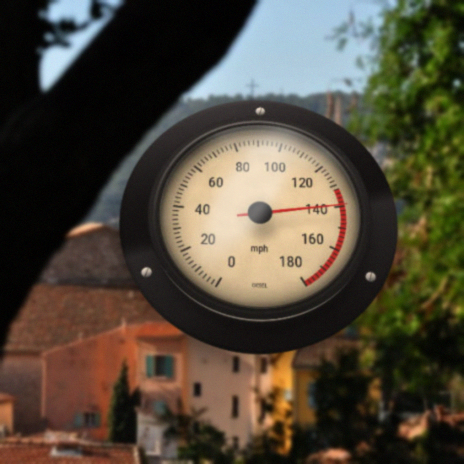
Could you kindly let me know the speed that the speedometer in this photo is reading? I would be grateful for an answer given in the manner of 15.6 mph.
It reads 140 mph
